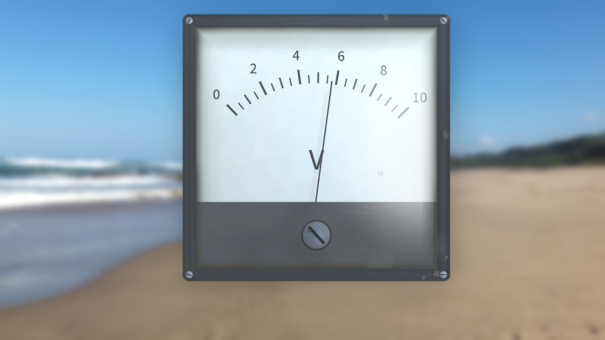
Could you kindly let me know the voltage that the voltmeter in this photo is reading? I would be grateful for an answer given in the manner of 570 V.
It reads 5.75 V
